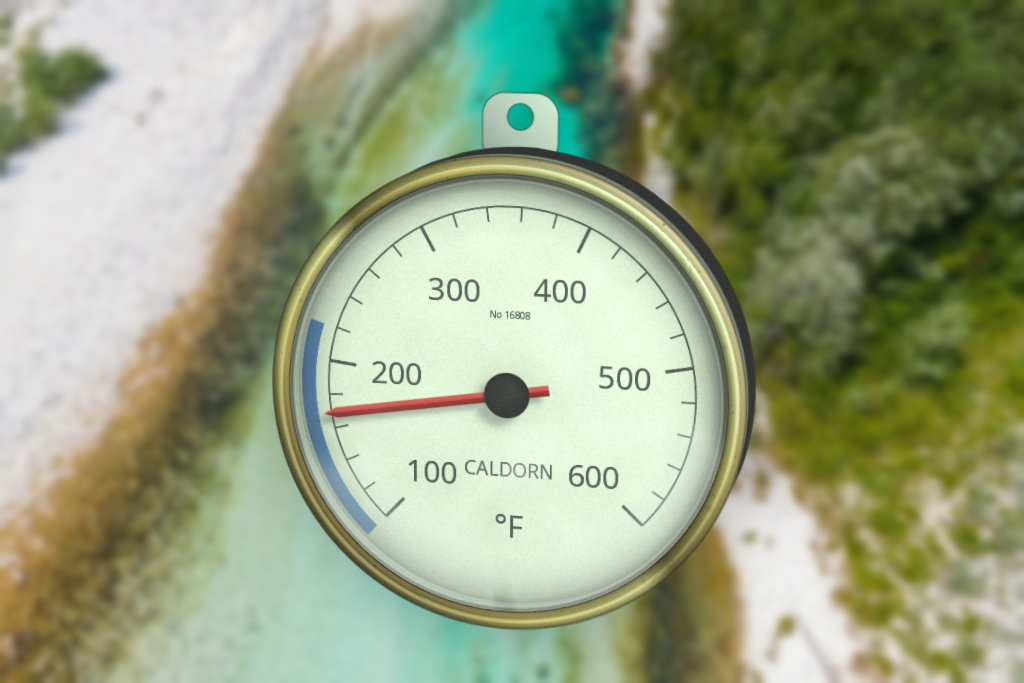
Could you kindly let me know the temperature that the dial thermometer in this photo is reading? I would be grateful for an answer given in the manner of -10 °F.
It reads 170 °F
